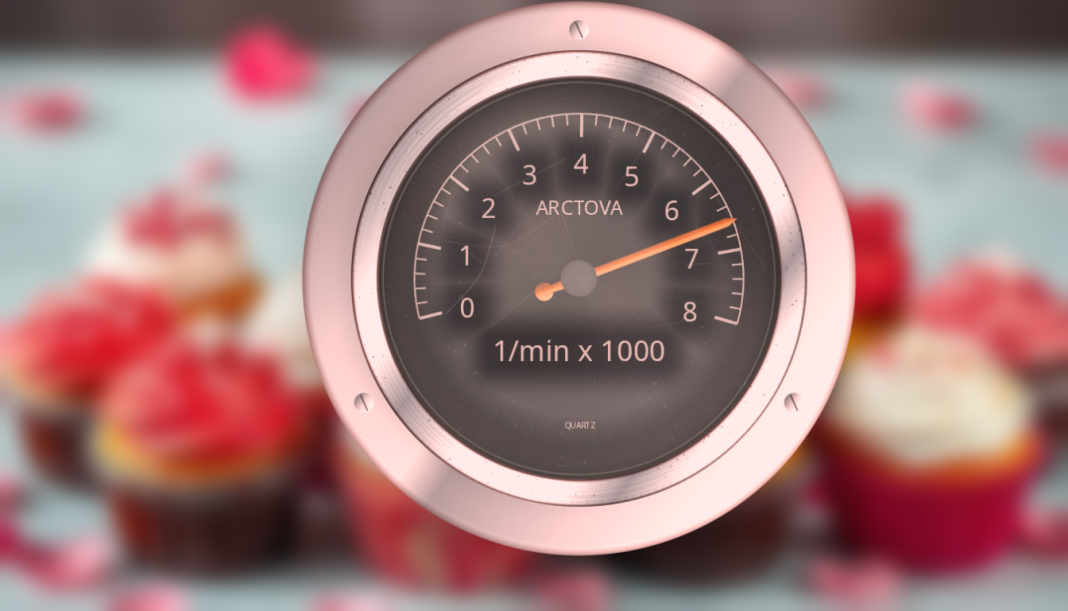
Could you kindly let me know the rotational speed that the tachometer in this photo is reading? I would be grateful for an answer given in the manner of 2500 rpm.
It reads 6600 rpm
